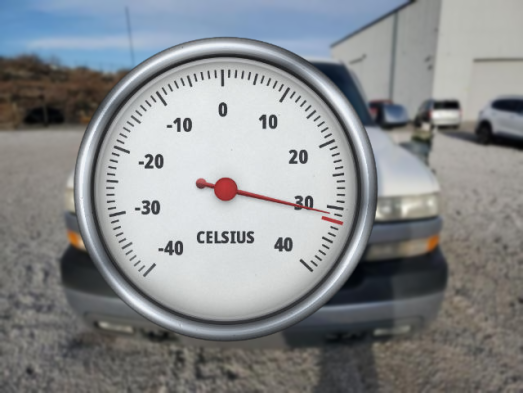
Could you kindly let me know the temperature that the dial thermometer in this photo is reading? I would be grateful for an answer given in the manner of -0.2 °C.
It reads 31 °C
